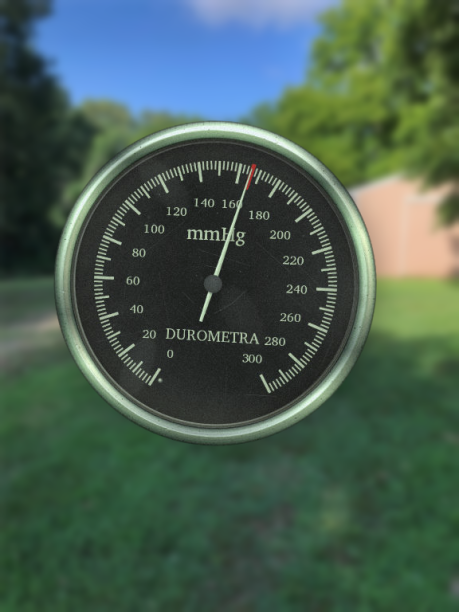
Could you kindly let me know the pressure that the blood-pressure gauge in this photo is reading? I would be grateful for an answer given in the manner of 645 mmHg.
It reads 166 mmHg
